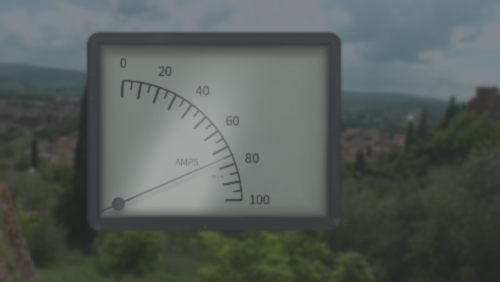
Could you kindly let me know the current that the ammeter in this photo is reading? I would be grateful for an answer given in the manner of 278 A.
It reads 75 A
